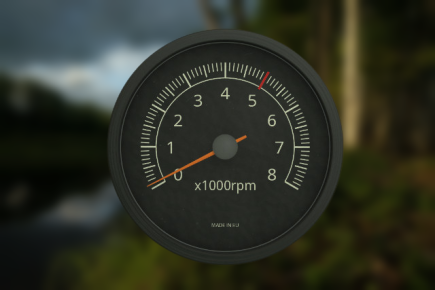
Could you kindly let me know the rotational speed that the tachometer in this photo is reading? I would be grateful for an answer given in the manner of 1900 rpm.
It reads 100 rpm
